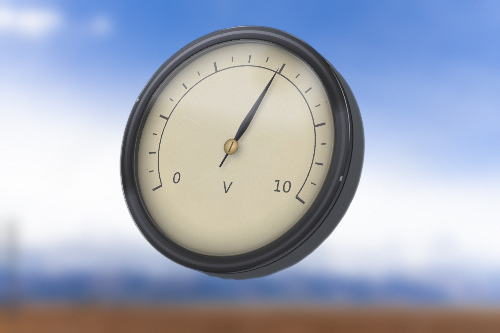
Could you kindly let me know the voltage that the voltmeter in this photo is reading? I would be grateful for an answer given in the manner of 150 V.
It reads 6 V
